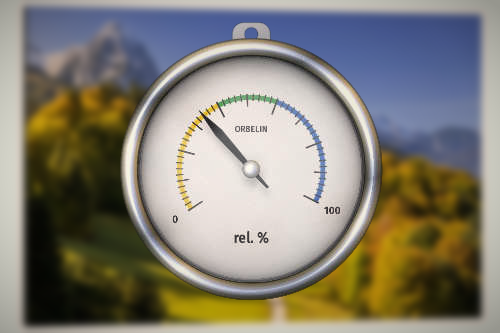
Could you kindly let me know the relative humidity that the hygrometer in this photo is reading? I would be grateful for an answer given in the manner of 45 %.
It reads 34 %
